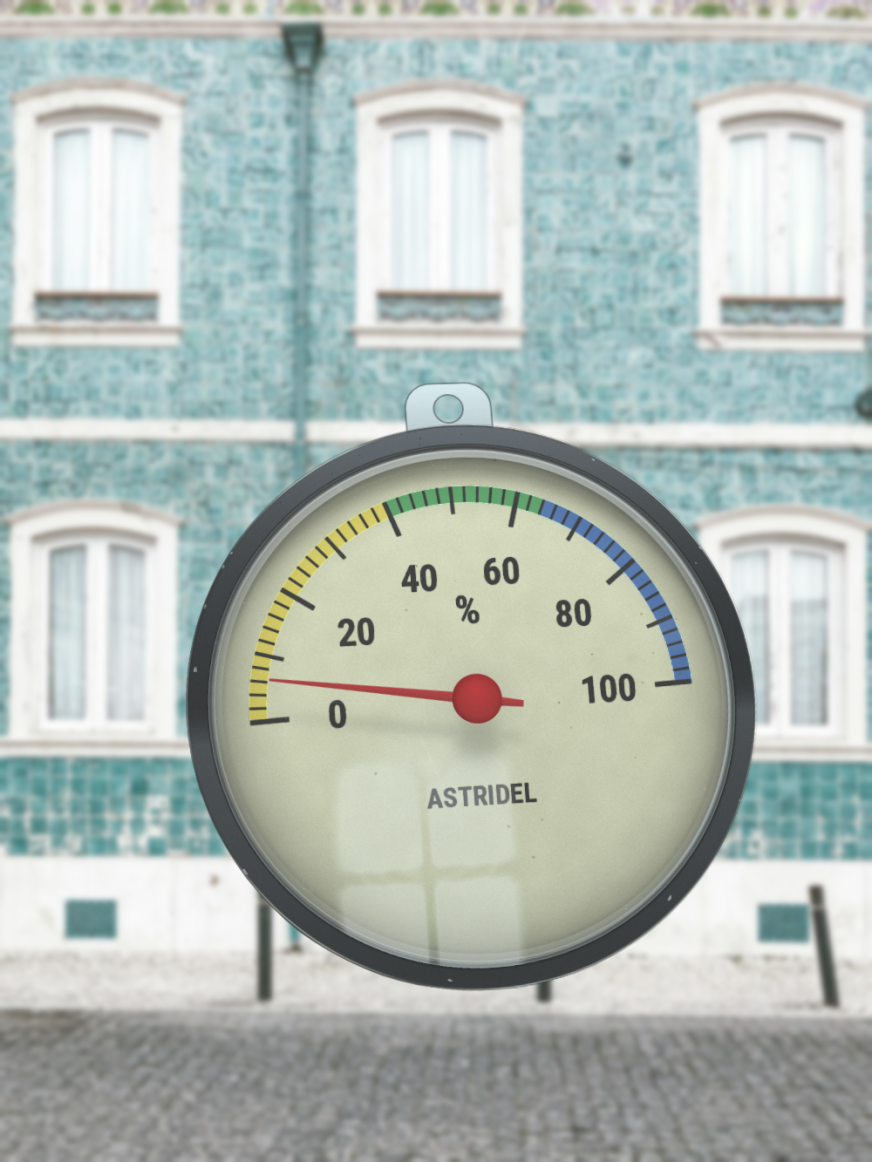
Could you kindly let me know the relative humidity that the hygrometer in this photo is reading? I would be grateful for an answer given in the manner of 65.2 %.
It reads 6 %
